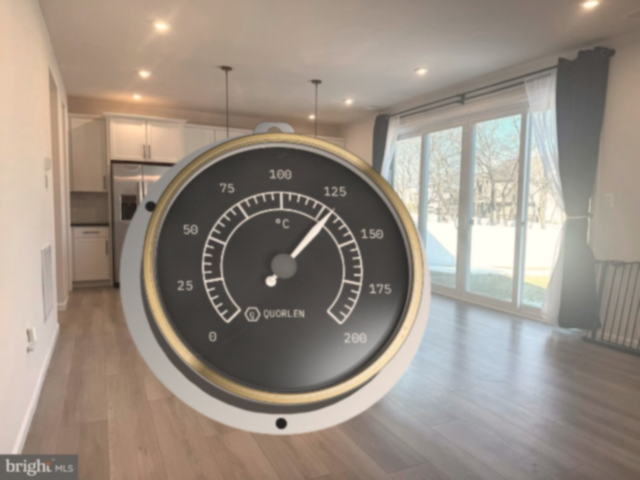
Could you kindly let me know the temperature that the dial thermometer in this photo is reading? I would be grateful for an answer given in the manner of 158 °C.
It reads 130 °C
